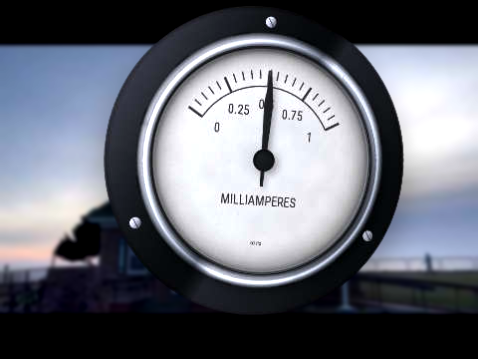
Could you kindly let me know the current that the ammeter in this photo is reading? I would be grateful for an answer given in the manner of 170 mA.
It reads 0.5 mA
